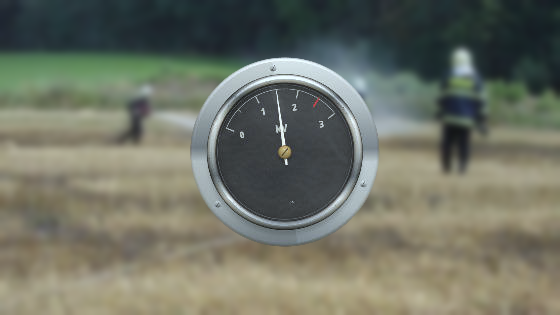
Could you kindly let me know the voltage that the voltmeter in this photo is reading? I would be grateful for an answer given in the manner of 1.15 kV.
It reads 1.5 kV
